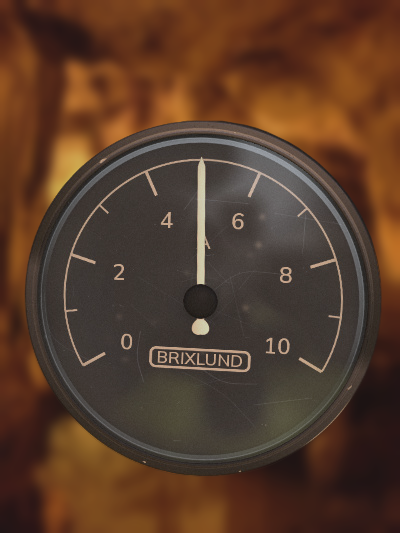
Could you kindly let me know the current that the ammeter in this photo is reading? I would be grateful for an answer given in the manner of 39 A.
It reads 5 A
